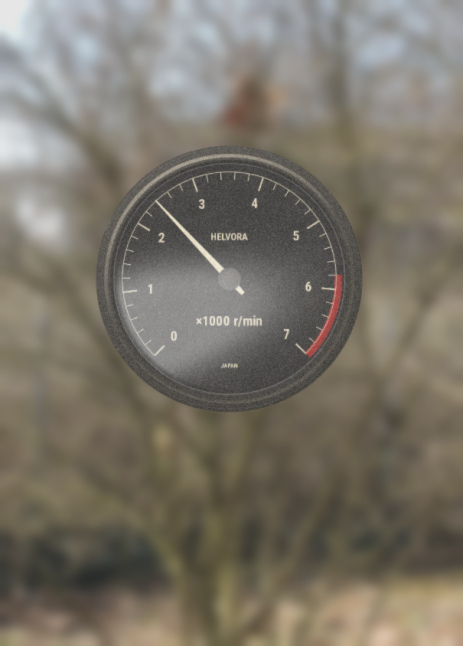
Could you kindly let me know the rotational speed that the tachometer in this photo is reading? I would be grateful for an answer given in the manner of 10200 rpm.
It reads 2400 rpm
